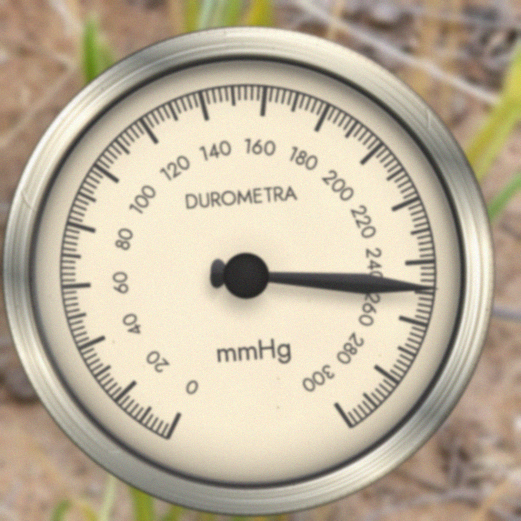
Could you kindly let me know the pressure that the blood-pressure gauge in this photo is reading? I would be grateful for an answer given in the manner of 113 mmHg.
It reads 248 mmHg
